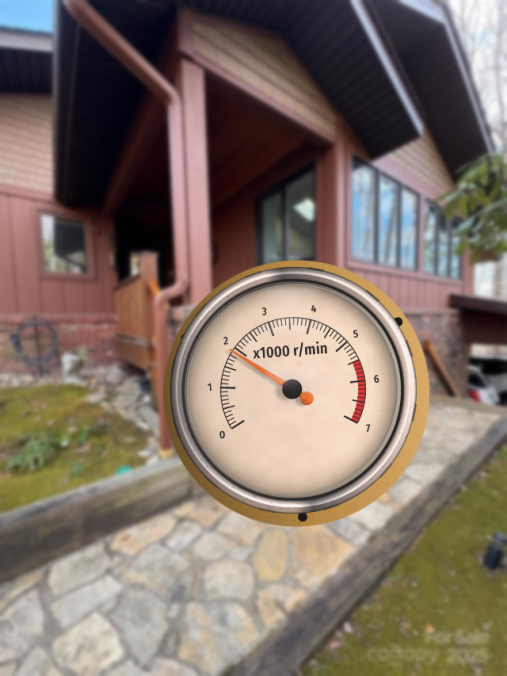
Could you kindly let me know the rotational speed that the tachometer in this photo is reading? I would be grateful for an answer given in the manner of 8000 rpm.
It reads 1900 rpm
